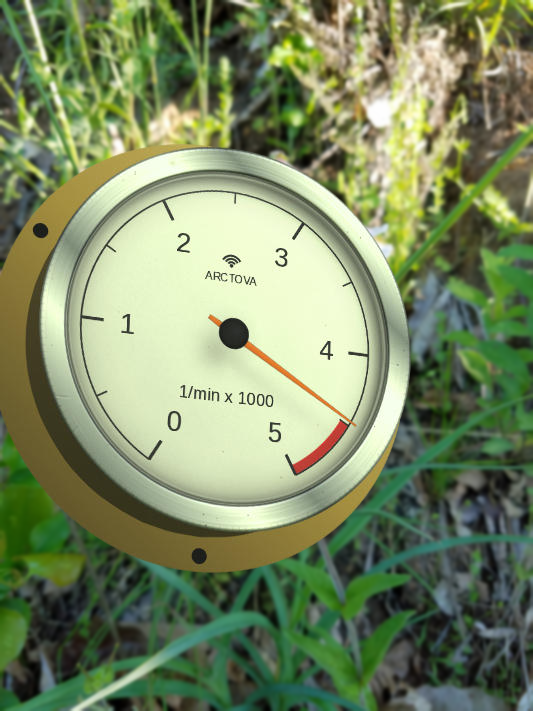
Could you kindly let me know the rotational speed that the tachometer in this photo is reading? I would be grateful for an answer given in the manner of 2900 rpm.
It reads 4500 rpm
